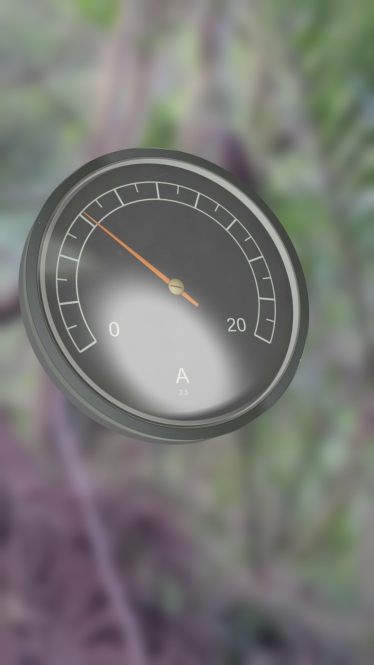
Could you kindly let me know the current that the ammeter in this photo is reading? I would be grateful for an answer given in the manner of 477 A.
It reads 6 A
